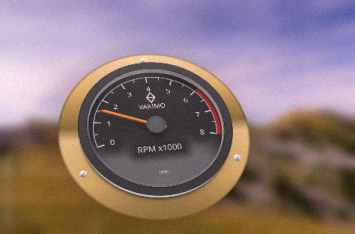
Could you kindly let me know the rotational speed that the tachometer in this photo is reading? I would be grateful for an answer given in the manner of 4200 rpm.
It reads 1500 rpm
